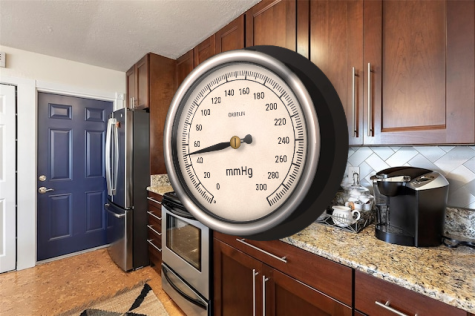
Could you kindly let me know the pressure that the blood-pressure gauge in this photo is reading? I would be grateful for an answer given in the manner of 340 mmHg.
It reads 50 mmHg
